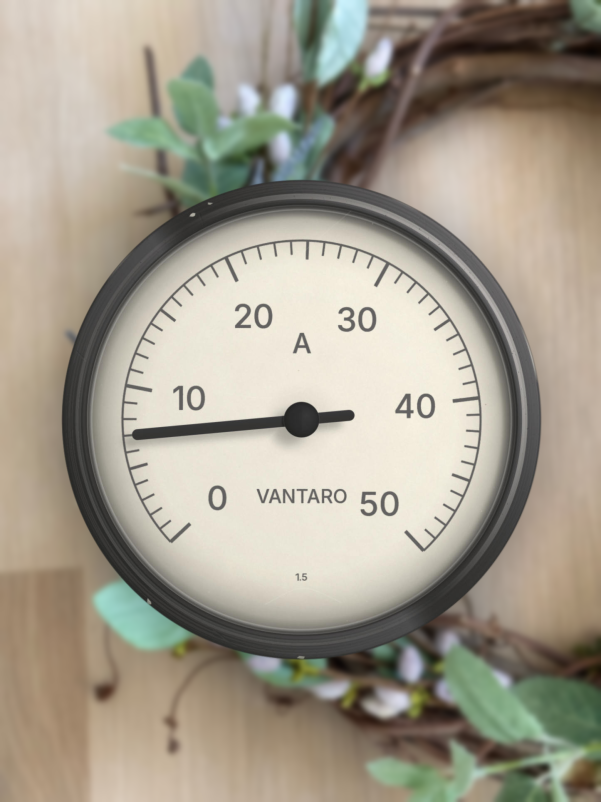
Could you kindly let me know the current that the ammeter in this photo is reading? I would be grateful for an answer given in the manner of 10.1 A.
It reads 7 A
